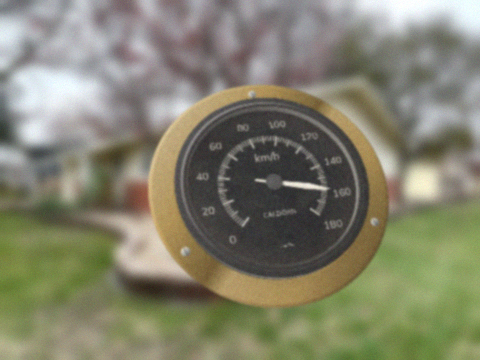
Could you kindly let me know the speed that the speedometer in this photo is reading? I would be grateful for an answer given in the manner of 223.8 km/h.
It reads 160 km/h
